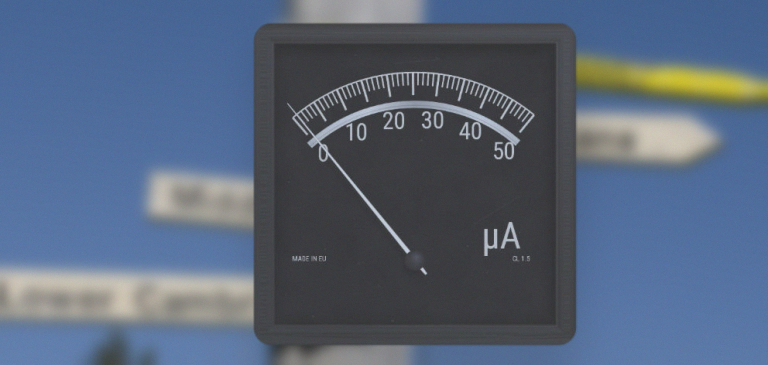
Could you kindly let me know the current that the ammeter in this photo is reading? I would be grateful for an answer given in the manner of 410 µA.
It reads 1 µA
